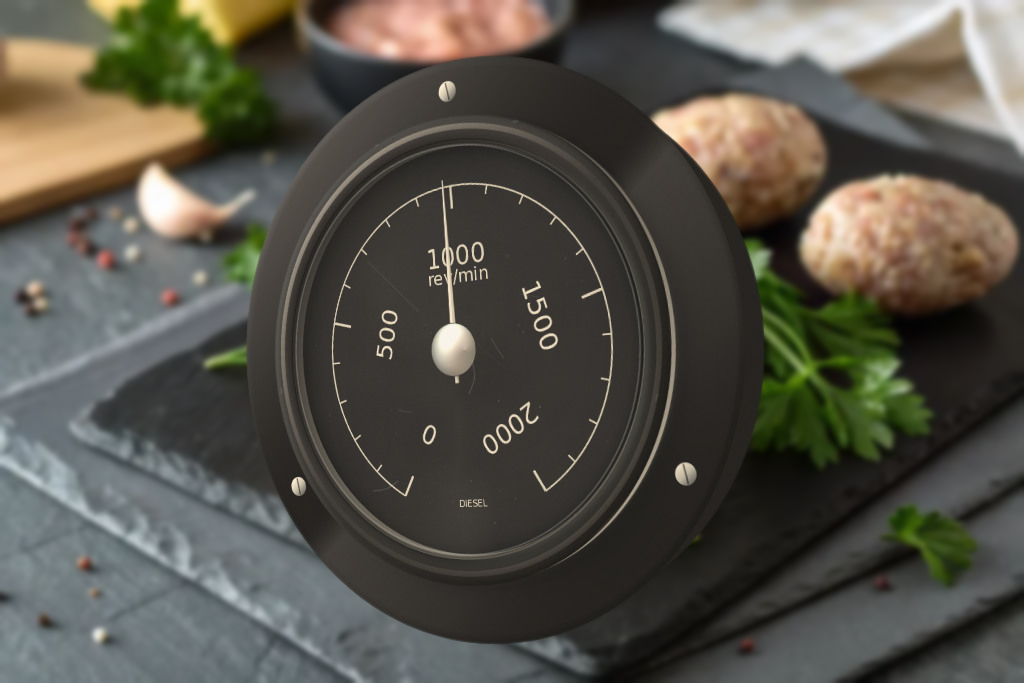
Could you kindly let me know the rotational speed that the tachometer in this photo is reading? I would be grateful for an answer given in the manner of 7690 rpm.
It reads 1000 rpm
